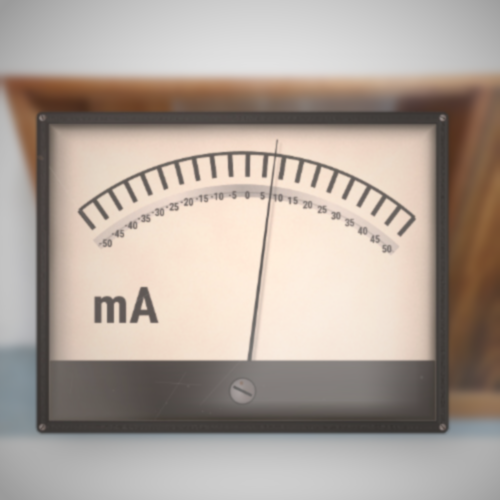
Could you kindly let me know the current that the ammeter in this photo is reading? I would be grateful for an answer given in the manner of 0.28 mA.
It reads 7.5 mA
